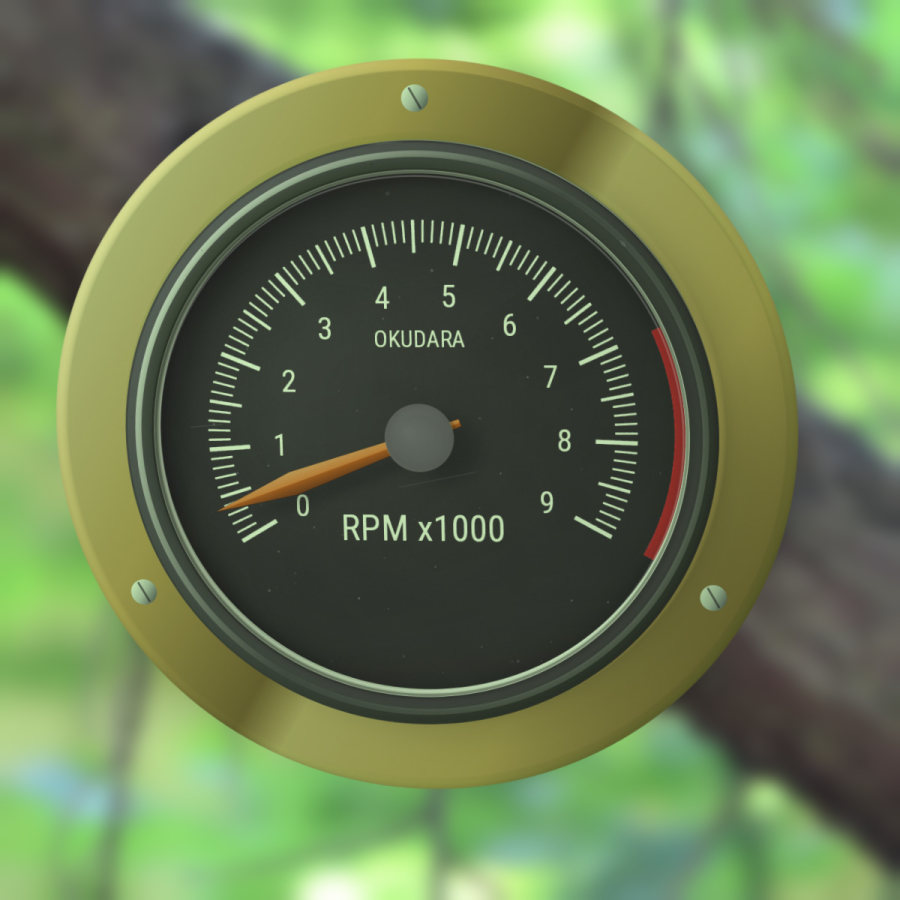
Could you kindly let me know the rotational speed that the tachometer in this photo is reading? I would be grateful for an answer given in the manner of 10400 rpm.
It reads 400 rpm
